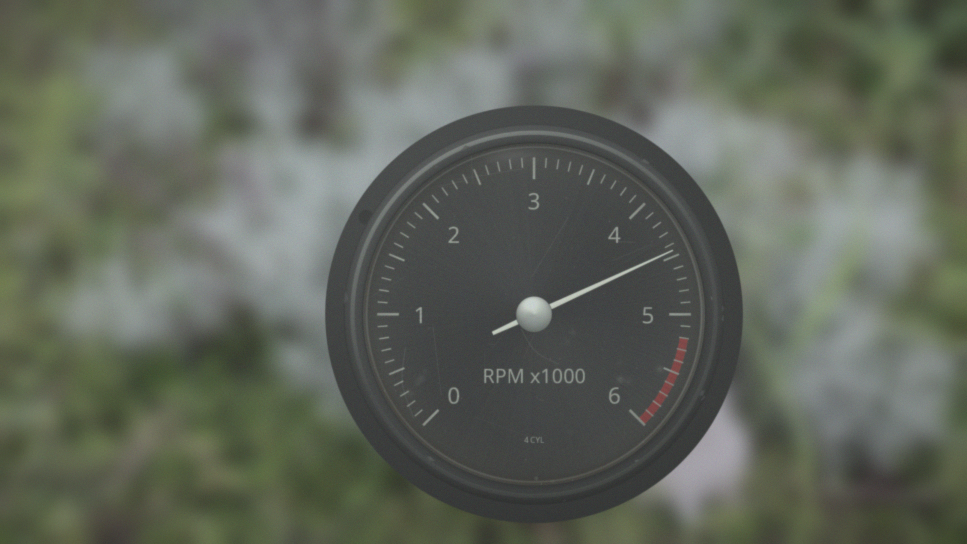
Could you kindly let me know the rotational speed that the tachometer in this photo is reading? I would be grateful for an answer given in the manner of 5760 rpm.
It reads 4450 rpm
